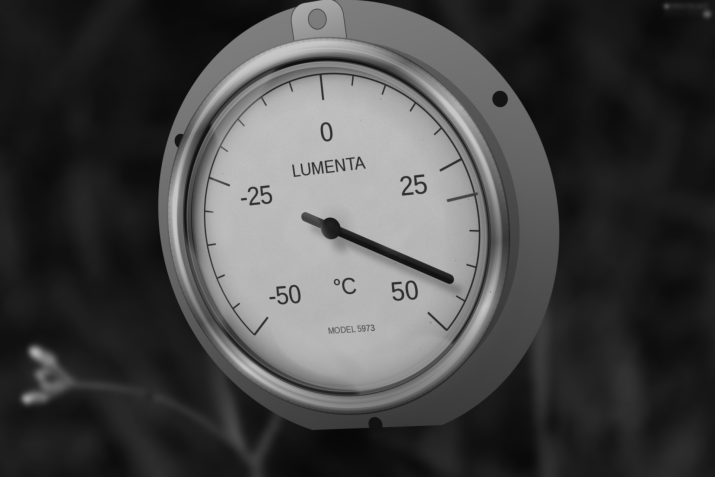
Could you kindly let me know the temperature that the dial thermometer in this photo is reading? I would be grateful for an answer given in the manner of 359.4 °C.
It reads 42.5 °C
